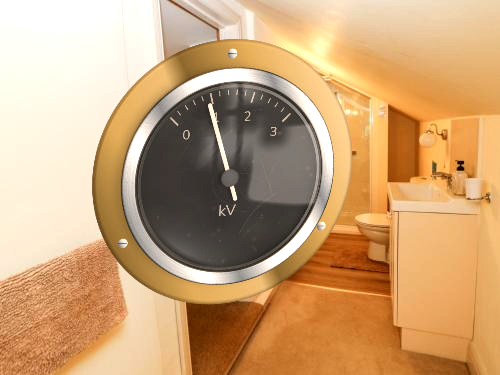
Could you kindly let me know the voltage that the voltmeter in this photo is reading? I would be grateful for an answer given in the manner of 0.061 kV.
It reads 0.9 kV
